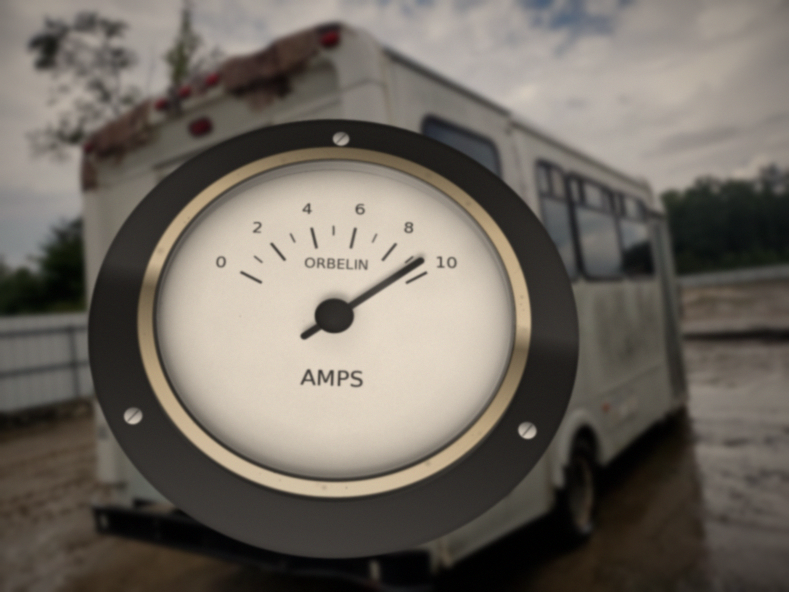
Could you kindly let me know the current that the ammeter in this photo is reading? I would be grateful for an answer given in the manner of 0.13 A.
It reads 9.5 A
